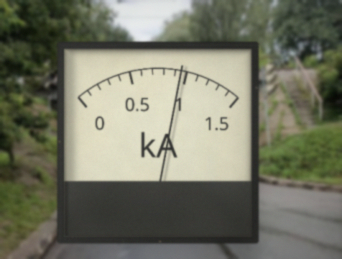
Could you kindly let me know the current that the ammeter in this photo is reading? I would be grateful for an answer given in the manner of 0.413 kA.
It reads 0.95 kA
